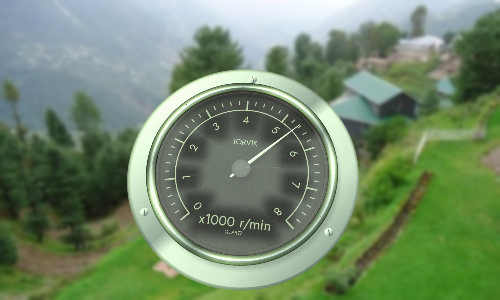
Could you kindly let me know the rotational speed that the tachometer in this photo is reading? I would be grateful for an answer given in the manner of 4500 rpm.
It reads 5400 rpm
